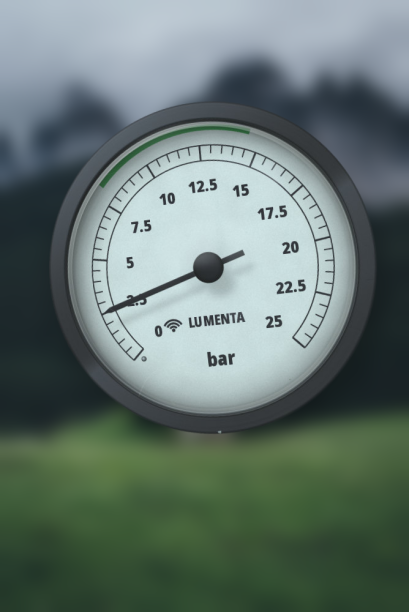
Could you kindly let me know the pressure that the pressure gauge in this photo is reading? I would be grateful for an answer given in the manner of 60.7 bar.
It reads 2.5 bar
